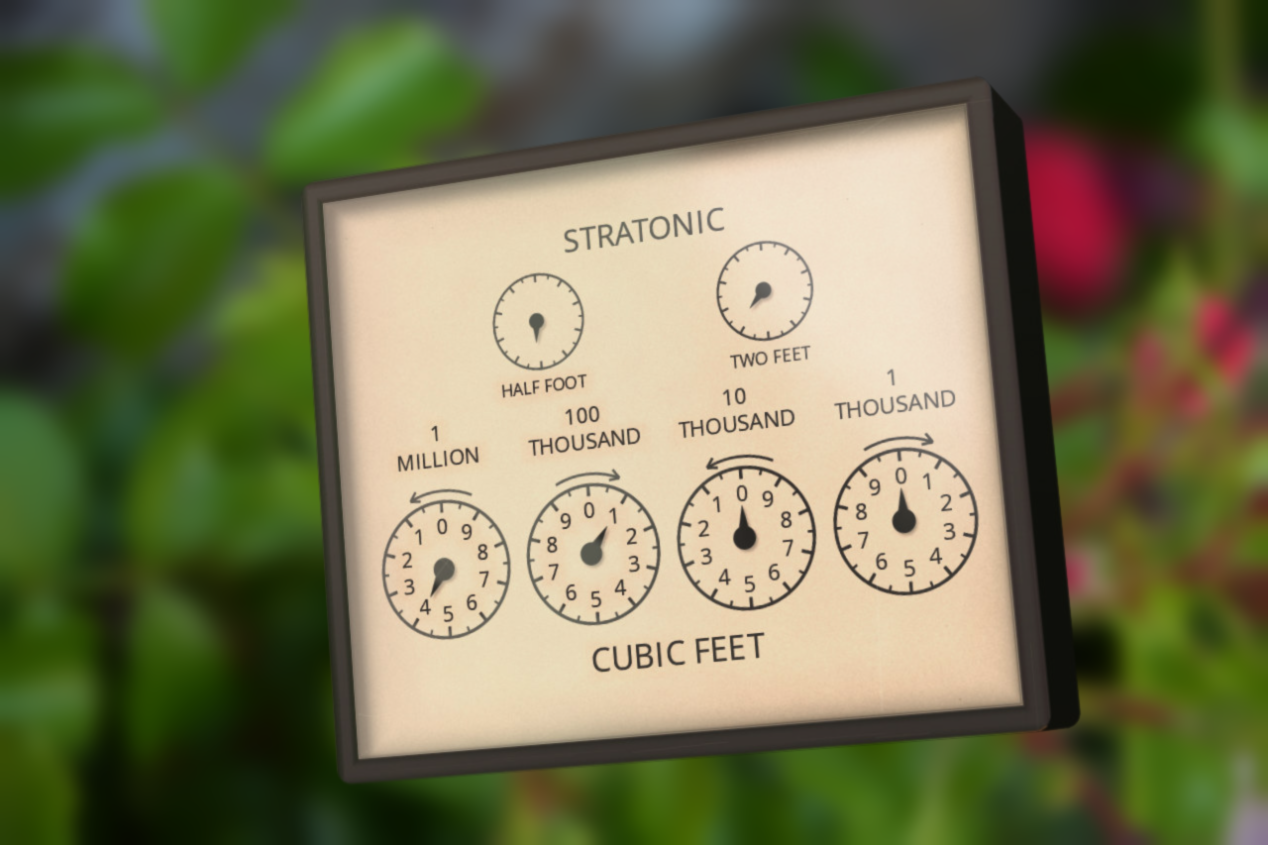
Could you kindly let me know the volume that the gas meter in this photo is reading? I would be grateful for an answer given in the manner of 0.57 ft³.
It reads 410000 ft³
